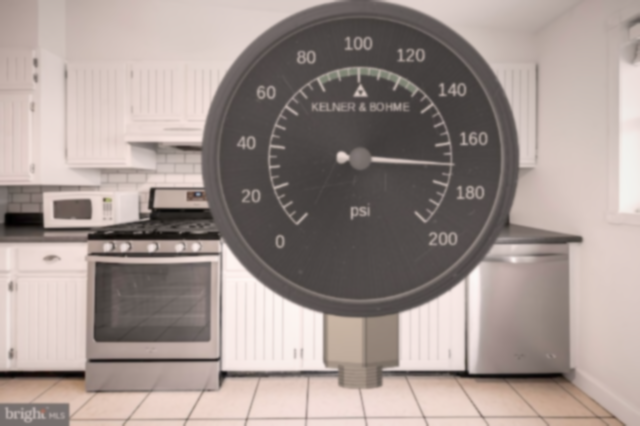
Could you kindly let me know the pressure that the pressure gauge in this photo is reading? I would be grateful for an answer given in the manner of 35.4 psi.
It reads 170 psi
